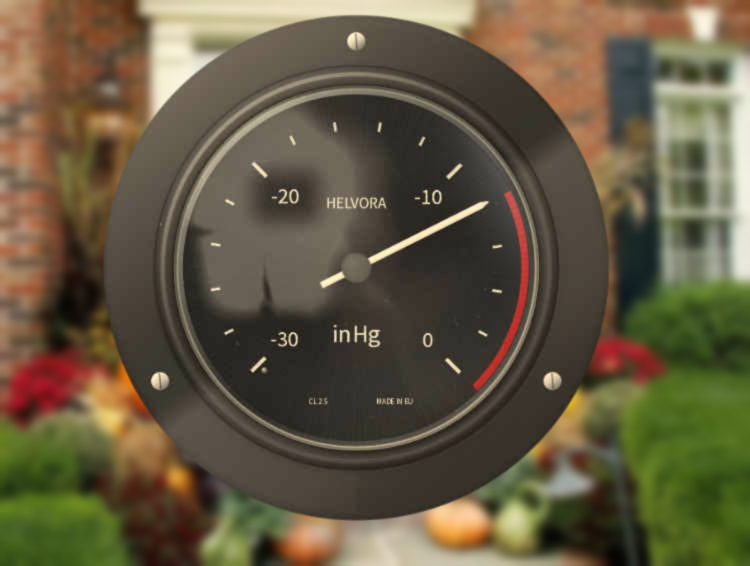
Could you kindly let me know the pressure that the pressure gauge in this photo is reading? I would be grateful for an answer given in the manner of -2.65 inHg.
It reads -8 inHg
